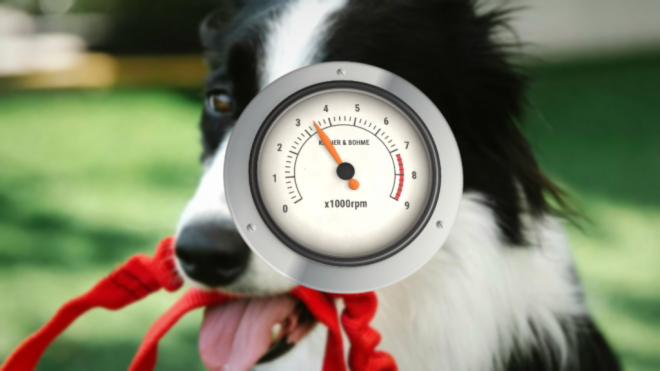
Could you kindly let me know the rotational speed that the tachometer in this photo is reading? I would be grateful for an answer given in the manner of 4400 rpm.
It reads 3400 rpm
